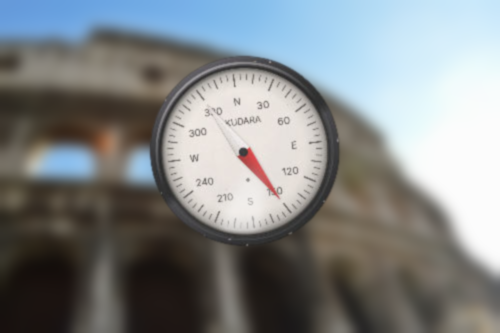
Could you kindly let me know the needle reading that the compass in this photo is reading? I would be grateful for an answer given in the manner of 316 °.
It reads 150 °
